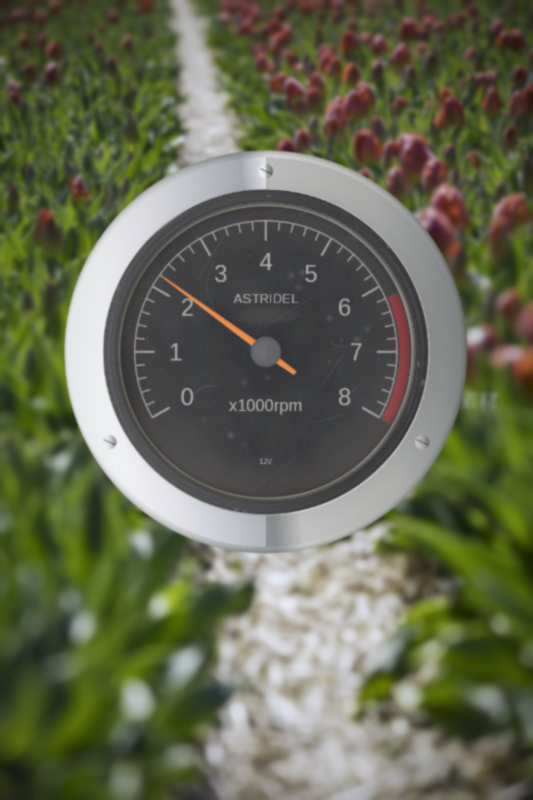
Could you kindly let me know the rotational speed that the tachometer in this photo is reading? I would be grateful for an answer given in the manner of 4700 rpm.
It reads 2200 rpm
